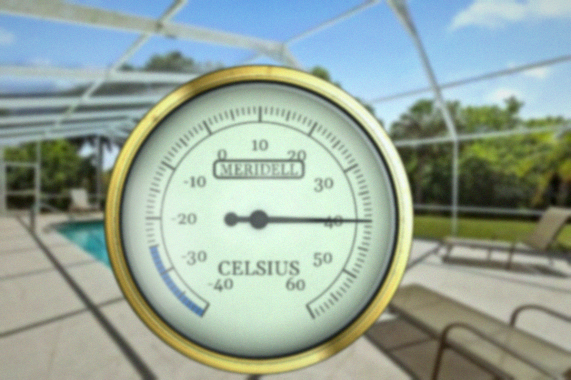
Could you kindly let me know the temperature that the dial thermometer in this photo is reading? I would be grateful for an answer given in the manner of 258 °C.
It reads 40 °C
